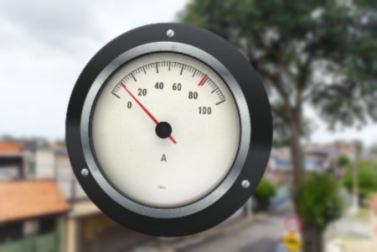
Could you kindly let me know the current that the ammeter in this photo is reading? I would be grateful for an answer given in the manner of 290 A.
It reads 10 A
